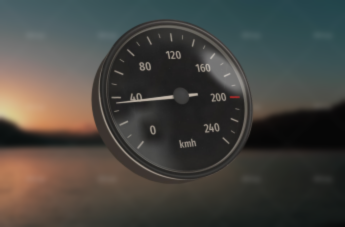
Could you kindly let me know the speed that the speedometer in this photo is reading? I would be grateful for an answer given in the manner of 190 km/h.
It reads 35 km/h
